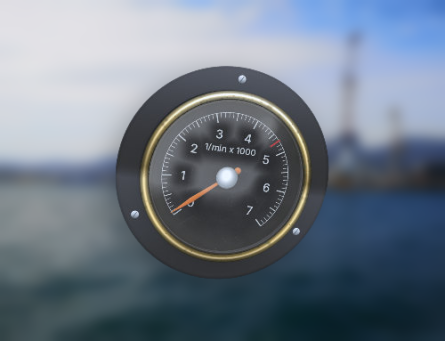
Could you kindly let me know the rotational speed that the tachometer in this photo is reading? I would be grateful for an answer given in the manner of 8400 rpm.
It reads 100 rpm
